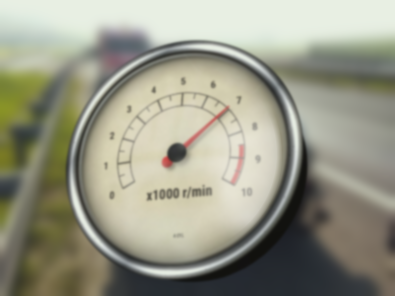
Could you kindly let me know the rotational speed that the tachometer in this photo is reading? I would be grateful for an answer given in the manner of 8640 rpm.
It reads 7000 rpm
